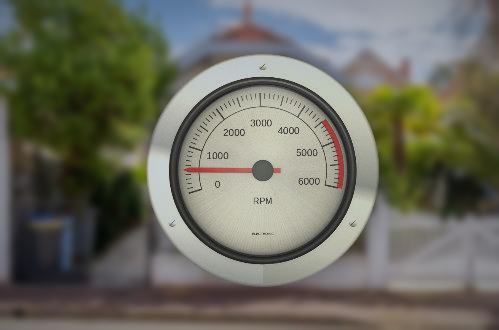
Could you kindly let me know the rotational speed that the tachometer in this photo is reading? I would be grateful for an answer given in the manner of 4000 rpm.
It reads 500 rpm
